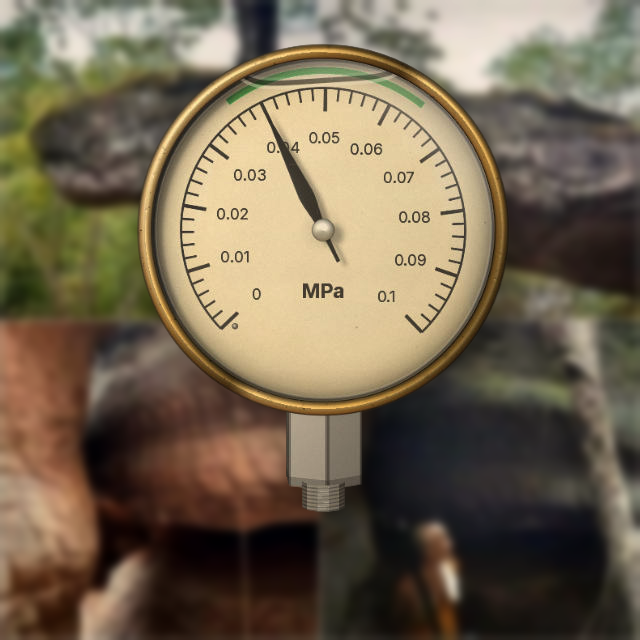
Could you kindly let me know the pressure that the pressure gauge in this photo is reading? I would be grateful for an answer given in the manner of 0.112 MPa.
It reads 0.04 MPa
